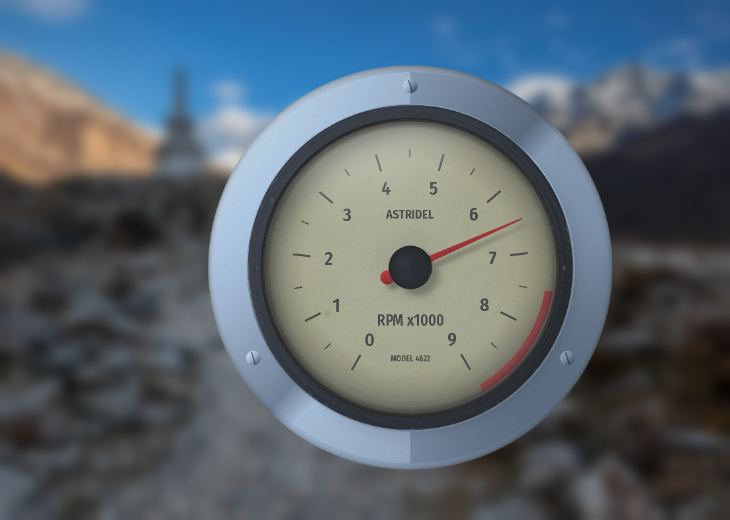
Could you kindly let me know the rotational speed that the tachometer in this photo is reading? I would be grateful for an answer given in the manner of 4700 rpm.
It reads 6500 rpm
